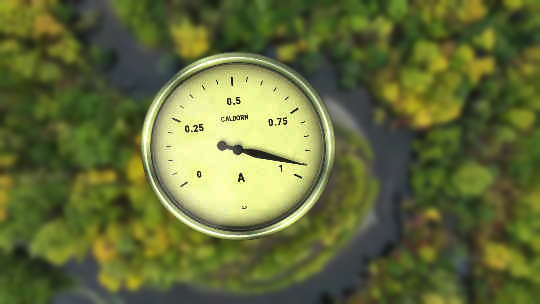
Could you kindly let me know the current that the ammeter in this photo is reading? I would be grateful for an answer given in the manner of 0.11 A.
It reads 0.95 A
